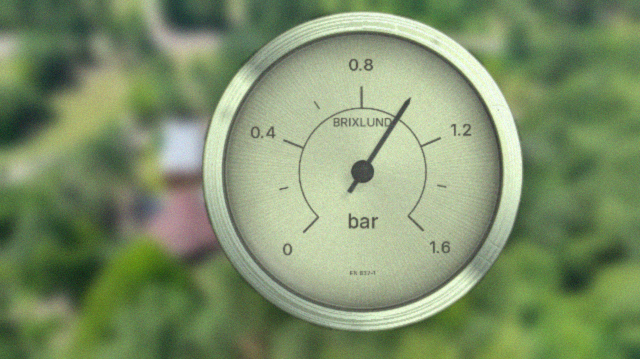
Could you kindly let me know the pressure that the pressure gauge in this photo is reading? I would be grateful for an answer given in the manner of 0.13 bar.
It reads 1 bar
